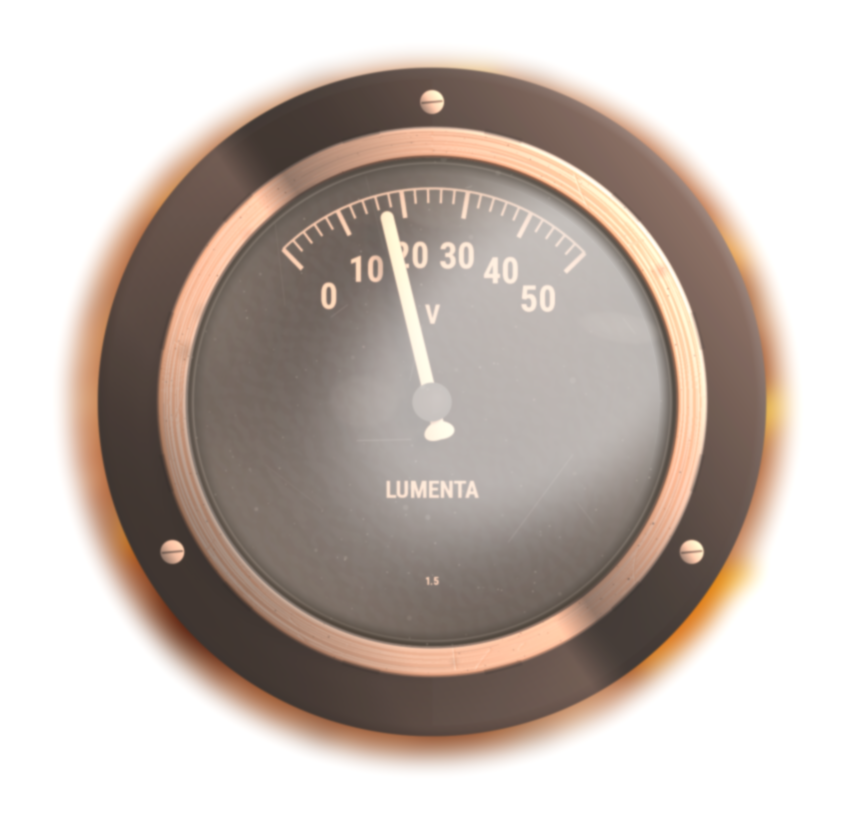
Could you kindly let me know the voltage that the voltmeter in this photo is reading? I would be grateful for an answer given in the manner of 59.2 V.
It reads 17 V
